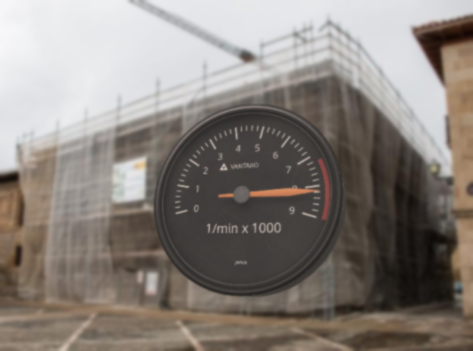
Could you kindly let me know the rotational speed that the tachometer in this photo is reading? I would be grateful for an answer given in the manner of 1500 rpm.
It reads 8200 rpm
